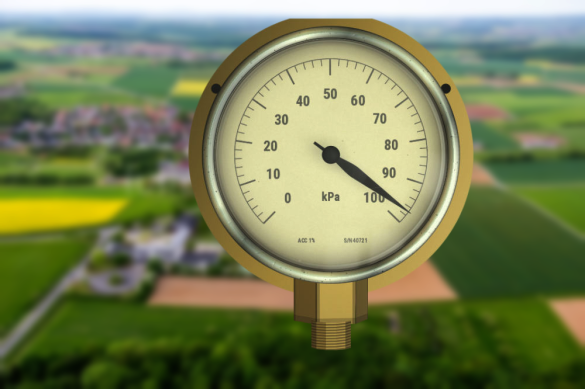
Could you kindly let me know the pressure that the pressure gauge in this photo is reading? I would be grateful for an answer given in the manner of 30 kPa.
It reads 97 kPa
